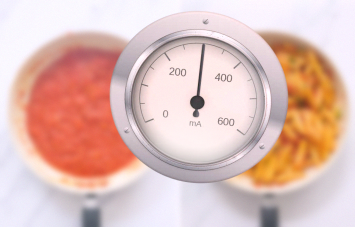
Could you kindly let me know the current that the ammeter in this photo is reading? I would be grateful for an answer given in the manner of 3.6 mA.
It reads 300 mA
